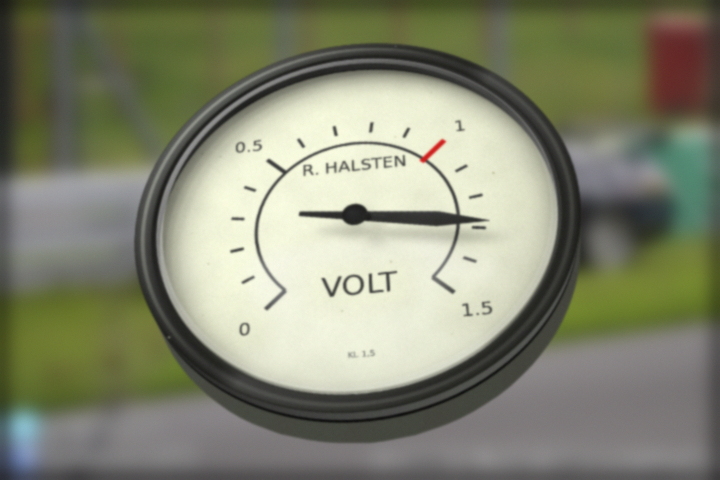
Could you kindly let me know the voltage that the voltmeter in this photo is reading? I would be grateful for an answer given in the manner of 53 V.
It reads 1.3 V
